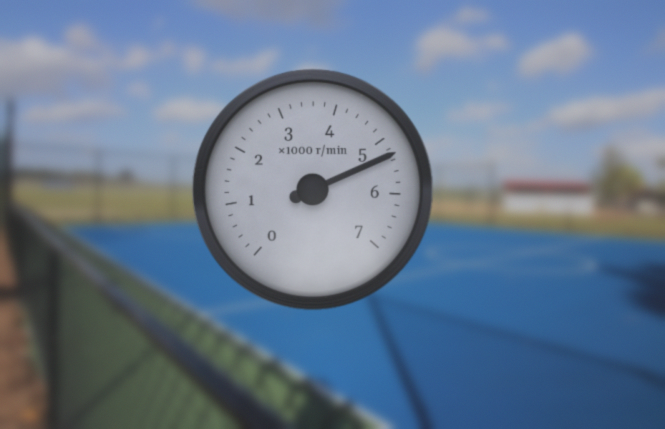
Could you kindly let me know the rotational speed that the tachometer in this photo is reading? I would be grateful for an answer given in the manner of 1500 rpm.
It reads 5300 rpm
